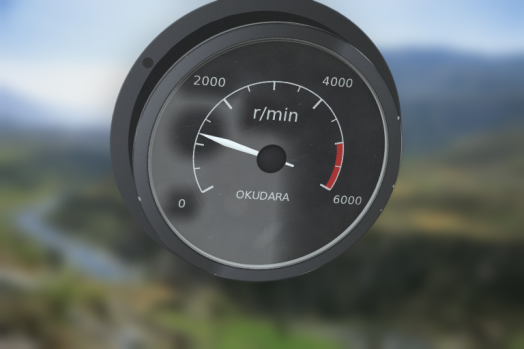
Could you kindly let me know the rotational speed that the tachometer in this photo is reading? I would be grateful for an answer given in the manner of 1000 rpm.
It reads 1250 rpm
